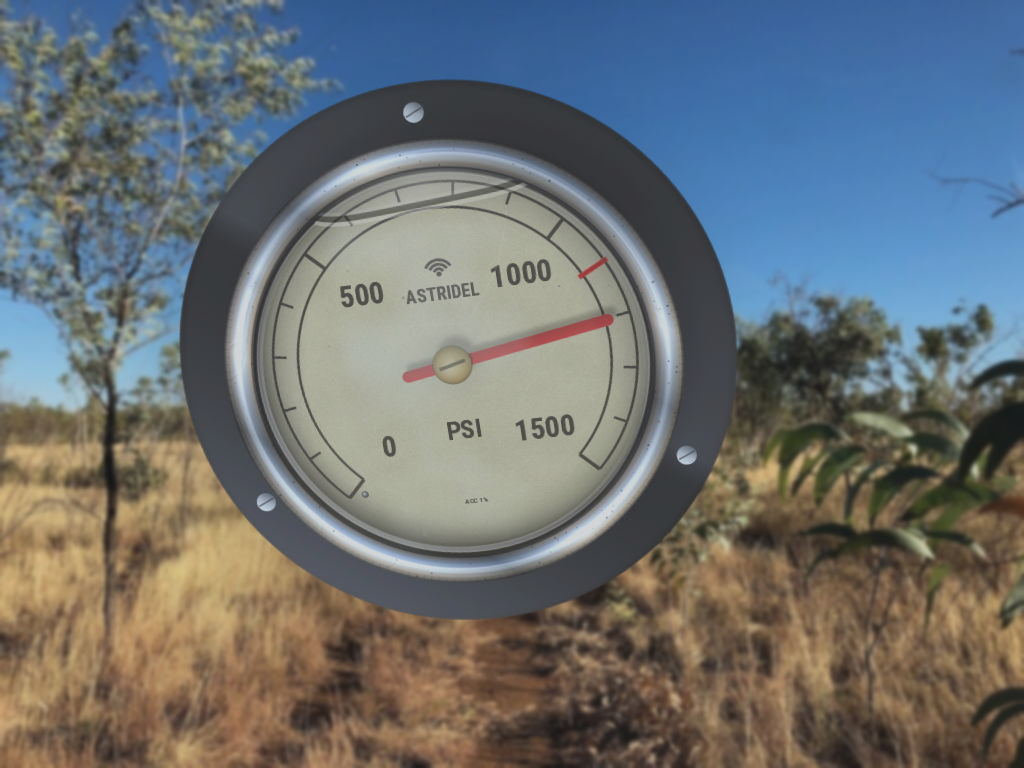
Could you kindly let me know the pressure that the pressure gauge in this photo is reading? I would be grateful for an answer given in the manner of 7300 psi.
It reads 1200 psi
